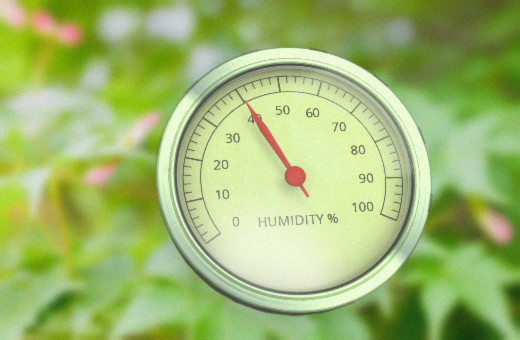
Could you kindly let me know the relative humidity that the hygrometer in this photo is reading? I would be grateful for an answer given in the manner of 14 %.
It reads 40 %
